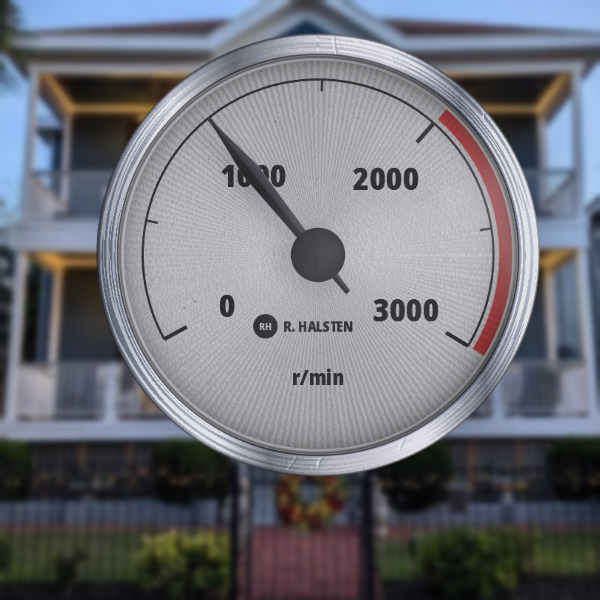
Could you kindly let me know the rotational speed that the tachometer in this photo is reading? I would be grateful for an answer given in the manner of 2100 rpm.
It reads 1000 rpm
